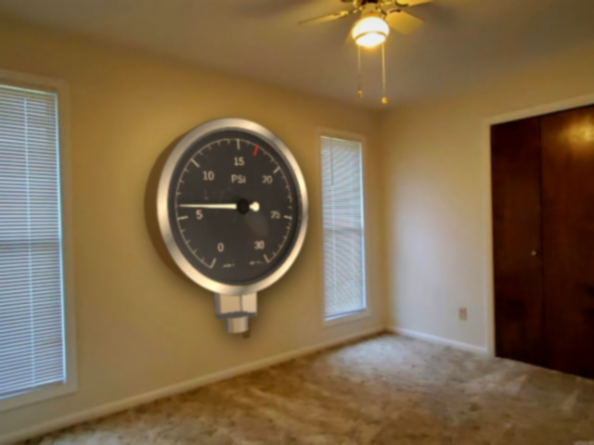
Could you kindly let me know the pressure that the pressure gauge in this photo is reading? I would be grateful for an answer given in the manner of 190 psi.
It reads 6 psi
